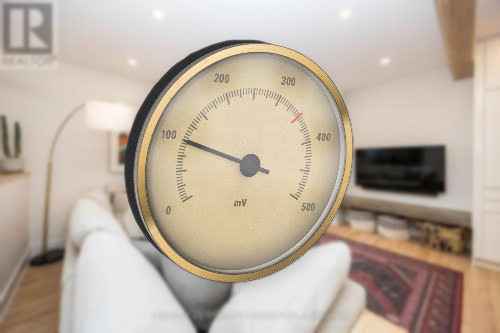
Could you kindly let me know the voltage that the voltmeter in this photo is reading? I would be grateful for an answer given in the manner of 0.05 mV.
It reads 100 mV
